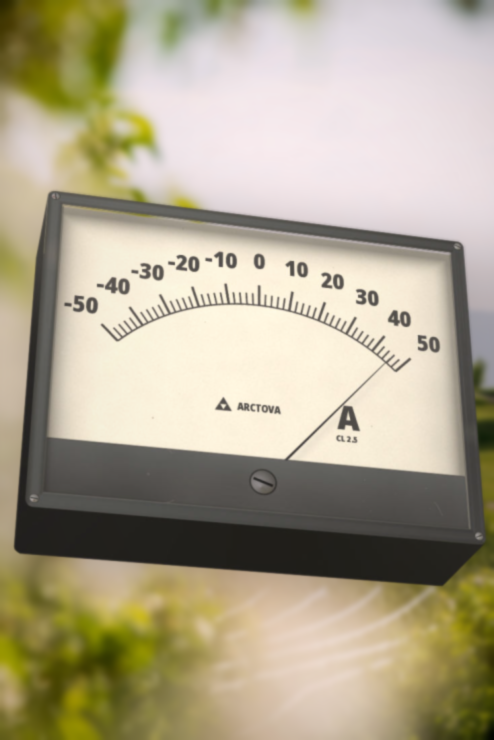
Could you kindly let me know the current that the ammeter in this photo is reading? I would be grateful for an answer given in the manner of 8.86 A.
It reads 46 A
